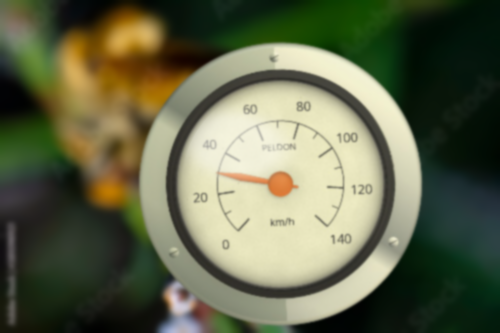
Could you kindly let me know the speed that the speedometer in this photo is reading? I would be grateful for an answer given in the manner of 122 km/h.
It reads 30 km/h
